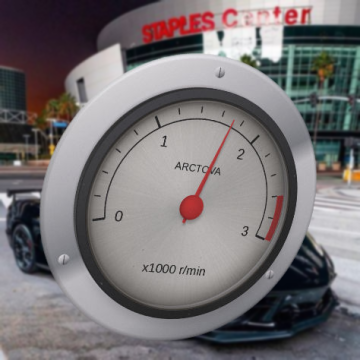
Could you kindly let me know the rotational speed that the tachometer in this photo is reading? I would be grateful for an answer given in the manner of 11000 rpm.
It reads 1700 rpm
